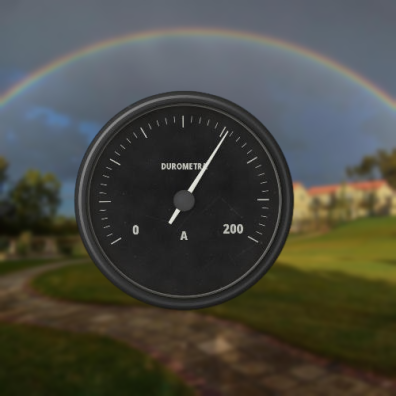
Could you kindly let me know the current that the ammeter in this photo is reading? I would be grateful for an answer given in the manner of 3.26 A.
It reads 127.5 A
